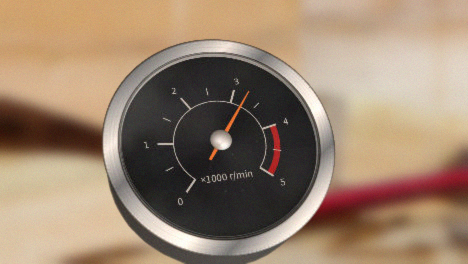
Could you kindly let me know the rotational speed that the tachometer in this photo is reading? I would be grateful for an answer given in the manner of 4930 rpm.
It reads 3250 rpm
